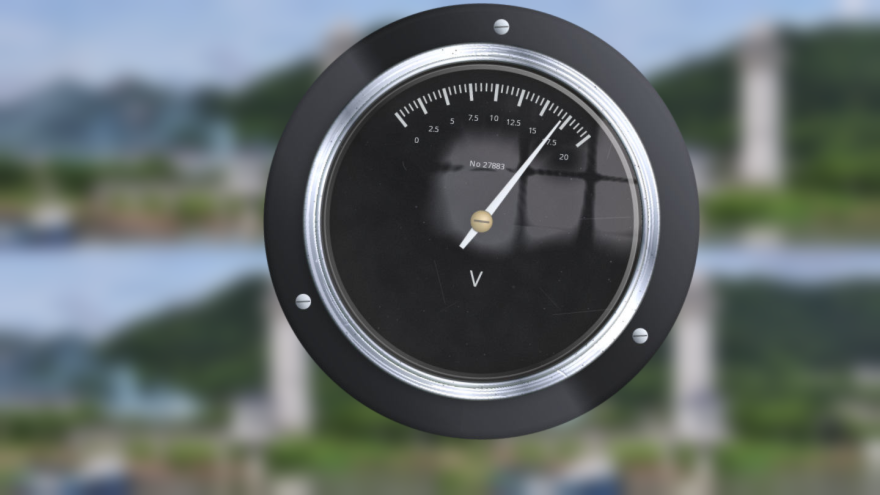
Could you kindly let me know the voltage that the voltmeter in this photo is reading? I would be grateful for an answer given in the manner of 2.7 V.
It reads 17 V
